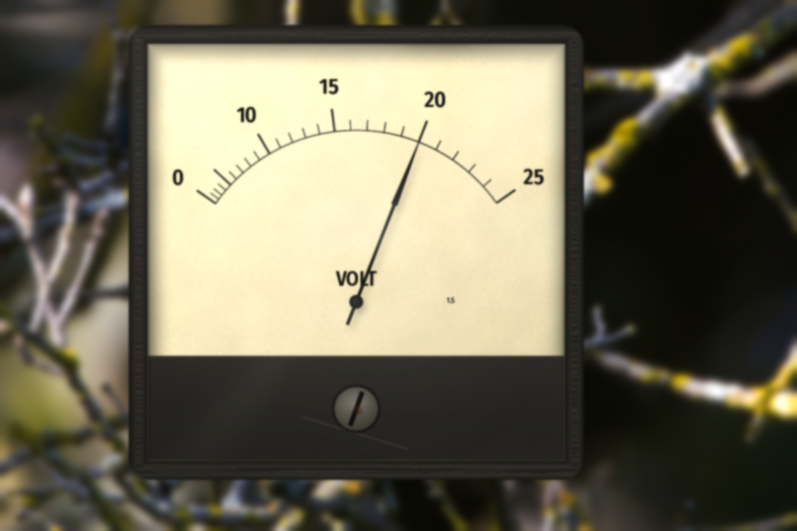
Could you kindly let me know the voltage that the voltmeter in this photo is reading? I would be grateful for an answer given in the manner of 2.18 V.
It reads 20 V
